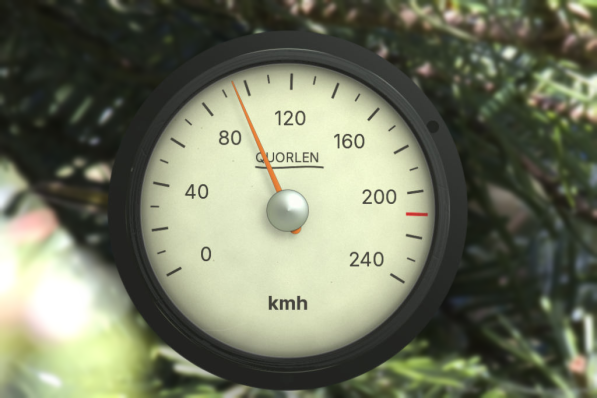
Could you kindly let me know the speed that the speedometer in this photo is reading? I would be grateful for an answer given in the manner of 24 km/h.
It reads 95 km/h
